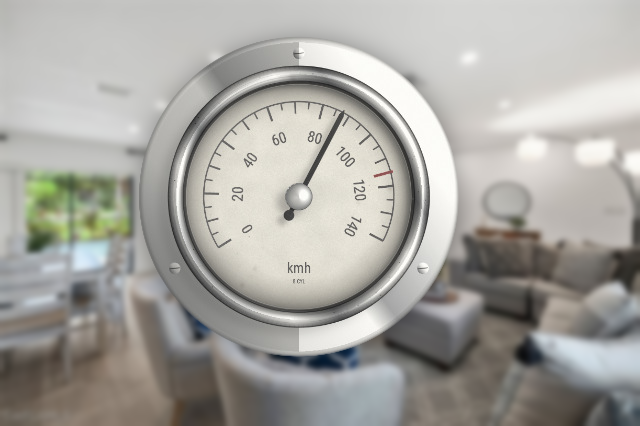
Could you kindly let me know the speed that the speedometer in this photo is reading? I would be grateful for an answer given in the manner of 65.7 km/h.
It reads 87.5 km/h
